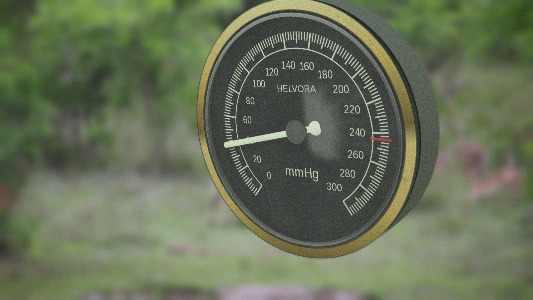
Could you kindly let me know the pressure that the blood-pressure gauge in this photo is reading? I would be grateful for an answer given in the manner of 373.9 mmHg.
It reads 40 mmHg
